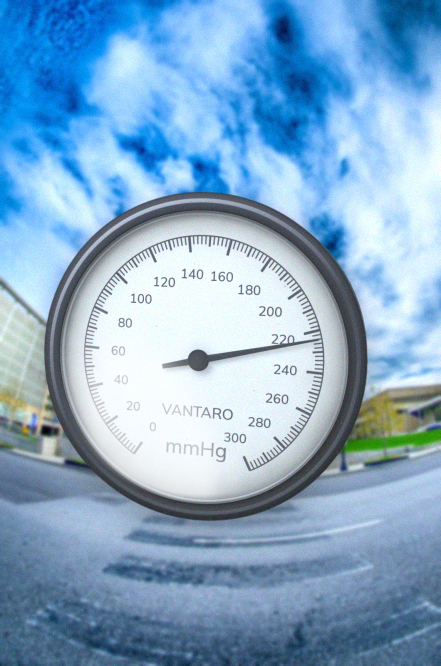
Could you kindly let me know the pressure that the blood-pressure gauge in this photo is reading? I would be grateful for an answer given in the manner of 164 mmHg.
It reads 224 mmHg
